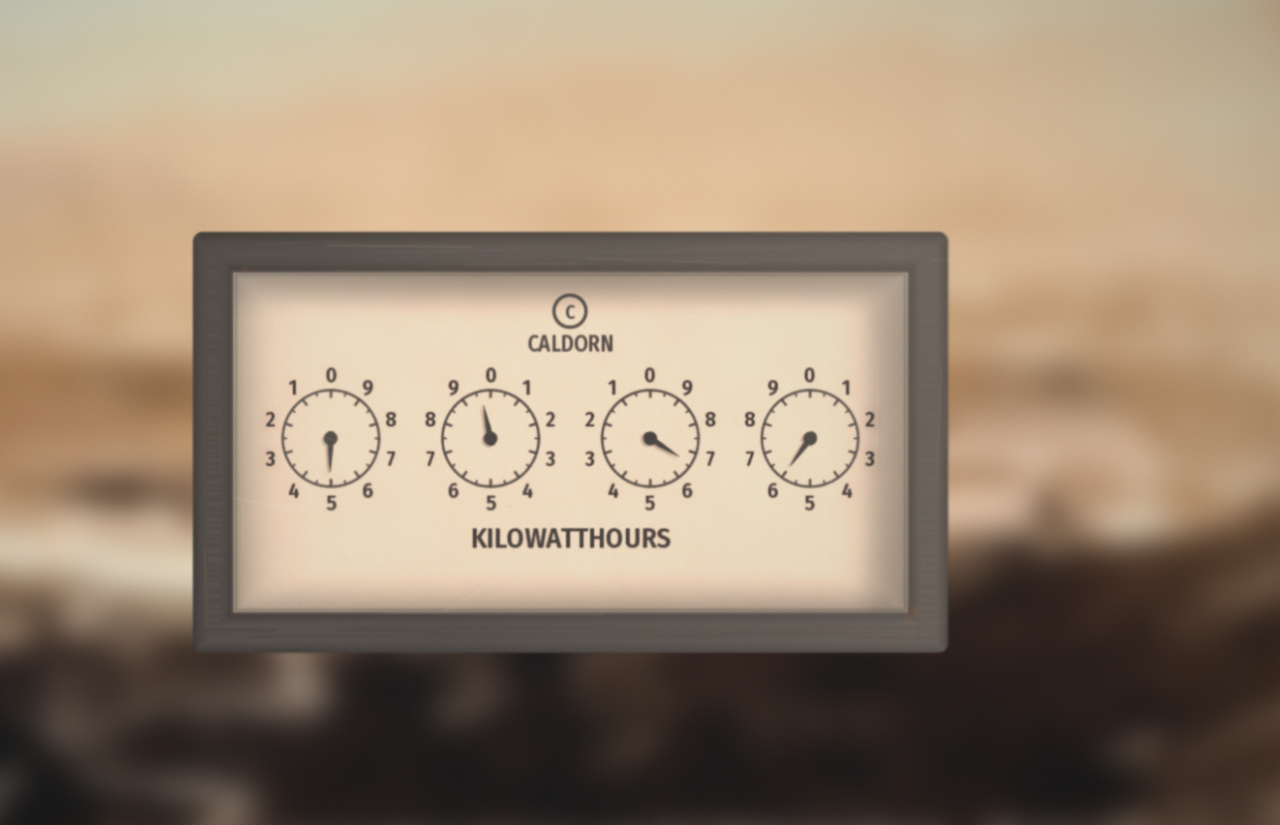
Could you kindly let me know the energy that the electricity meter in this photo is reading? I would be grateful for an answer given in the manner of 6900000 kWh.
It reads 4966 kWh
